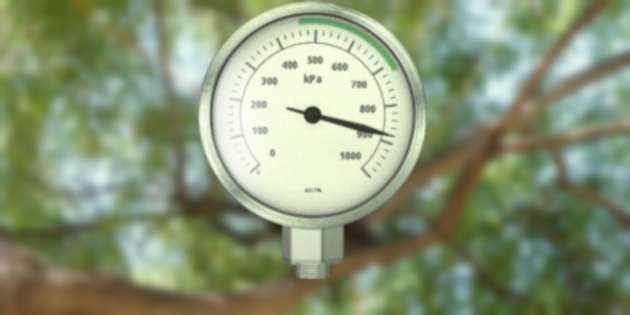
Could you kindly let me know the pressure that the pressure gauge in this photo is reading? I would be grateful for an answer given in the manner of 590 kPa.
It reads 880 kPa
